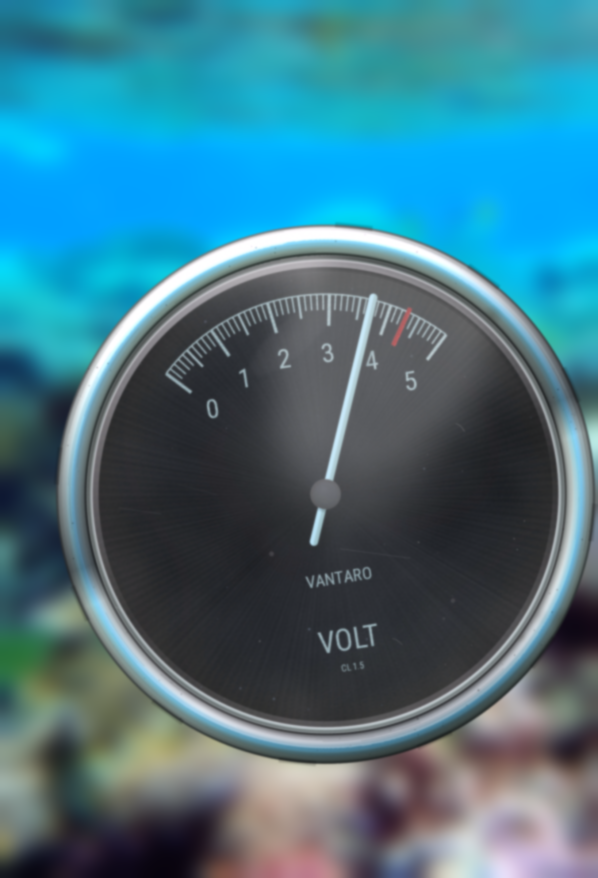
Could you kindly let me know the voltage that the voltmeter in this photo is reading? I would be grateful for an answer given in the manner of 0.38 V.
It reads 3.7 V
